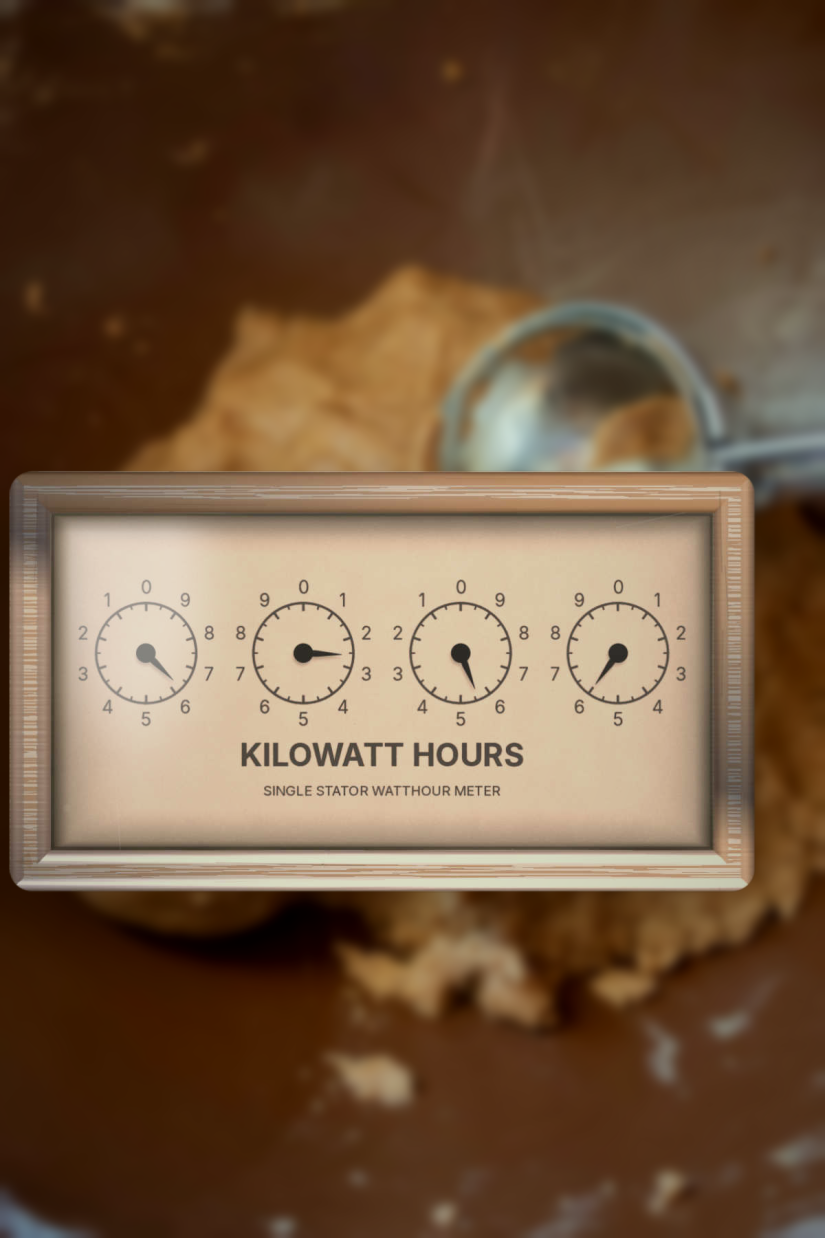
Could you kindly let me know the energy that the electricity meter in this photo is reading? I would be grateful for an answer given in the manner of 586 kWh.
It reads 6256 kWh
